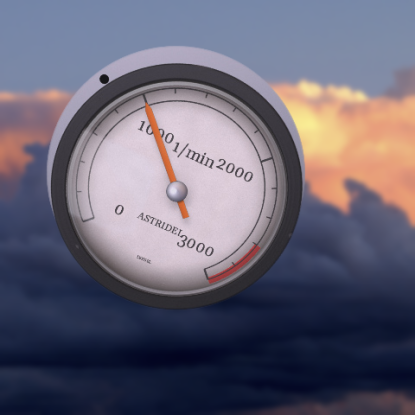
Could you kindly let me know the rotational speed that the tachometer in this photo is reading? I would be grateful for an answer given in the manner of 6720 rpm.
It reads 1000 rpm
